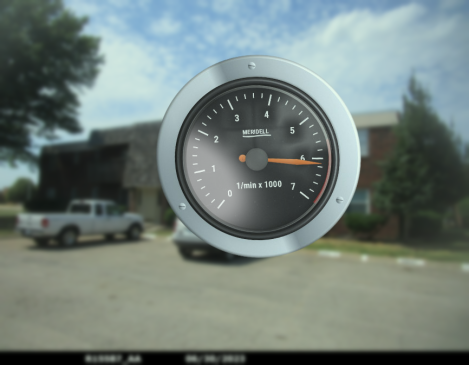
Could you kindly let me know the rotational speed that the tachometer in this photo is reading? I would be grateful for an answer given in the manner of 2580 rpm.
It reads 6100 rpm
